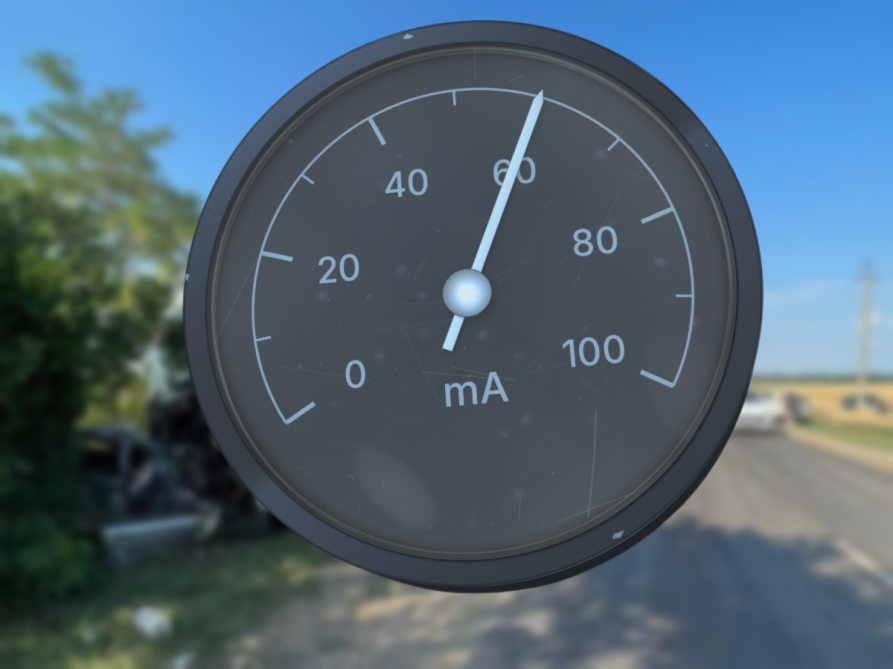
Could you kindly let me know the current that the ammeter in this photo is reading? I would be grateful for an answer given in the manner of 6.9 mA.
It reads 60 mA
